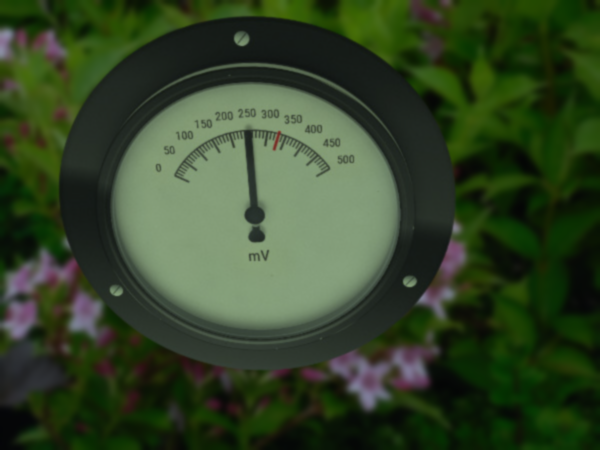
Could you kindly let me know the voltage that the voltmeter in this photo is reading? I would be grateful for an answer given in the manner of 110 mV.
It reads 250 mV
